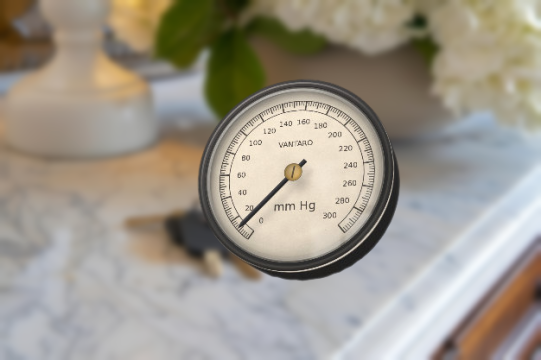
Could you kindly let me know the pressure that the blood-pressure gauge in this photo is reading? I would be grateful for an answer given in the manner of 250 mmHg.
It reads 10 mmHg
